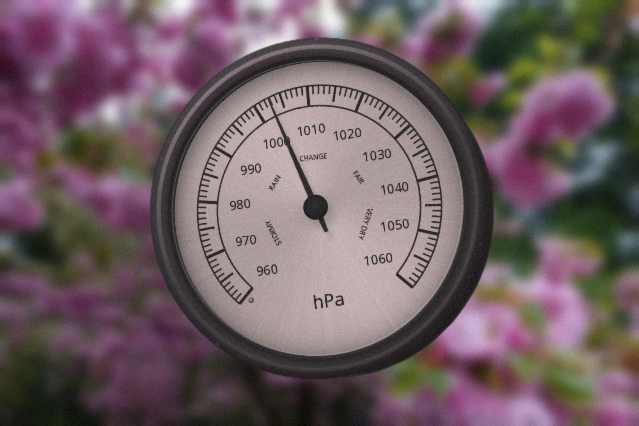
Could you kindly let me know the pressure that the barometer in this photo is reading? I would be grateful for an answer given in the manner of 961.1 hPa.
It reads 1003 hPa
